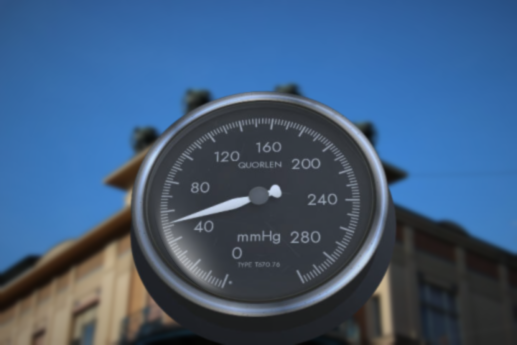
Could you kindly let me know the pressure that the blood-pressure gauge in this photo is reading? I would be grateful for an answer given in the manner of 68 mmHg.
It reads 50 mmHg
